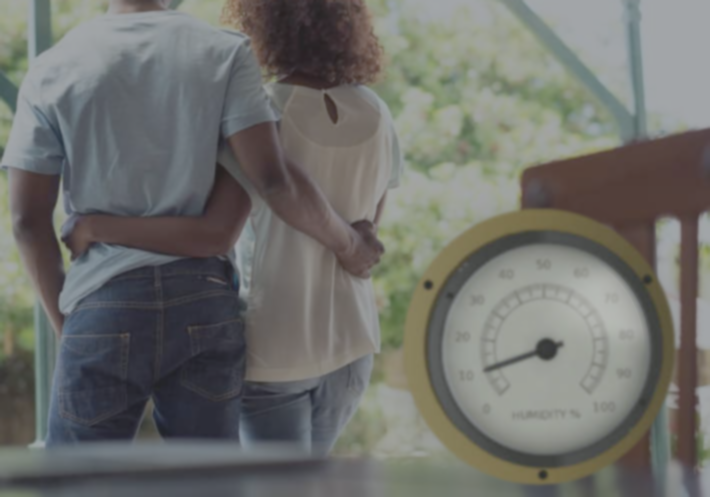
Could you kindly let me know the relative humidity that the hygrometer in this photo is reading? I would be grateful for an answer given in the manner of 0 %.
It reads 10 %
